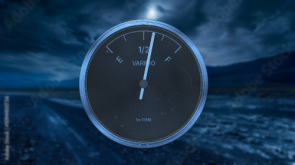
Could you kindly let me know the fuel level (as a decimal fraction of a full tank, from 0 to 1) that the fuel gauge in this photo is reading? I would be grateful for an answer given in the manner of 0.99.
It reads 0.625
